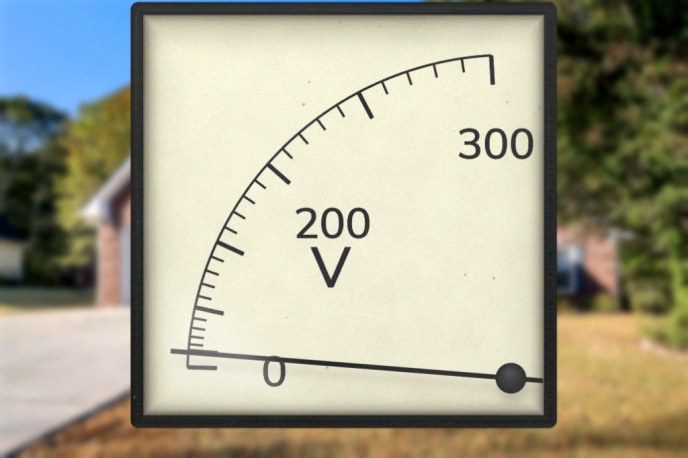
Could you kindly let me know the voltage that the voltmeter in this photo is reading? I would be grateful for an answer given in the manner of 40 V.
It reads 50 V
